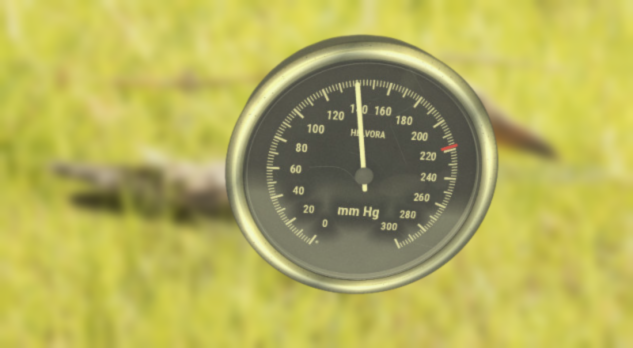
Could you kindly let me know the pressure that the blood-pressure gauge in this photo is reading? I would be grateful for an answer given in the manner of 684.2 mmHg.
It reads 140 mmHg
